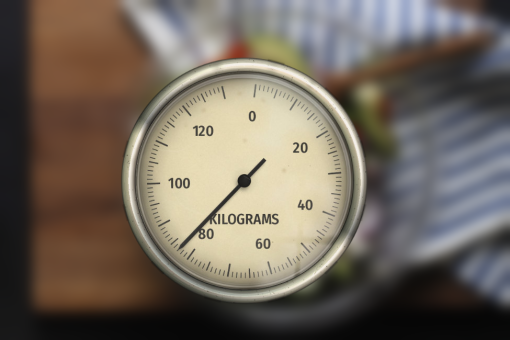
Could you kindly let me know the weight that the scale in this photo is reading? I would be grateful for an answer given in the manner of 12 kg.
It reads 83 kg
